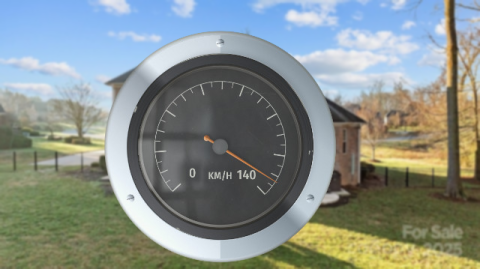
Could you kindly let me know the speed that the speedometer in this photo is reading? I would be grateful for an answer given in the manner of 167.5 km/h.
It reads 132.5 km/h
